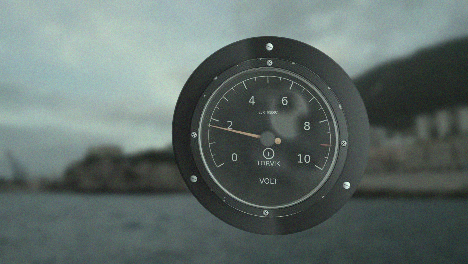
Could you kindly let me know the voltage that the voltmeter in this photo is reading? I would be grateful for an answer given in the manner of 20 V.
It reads 1.75 V
